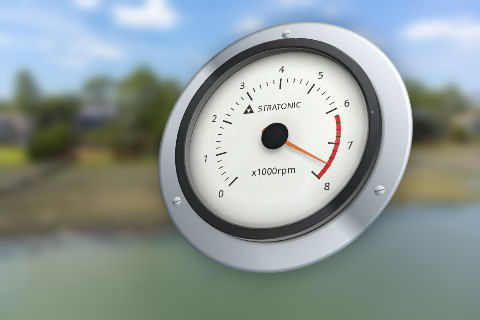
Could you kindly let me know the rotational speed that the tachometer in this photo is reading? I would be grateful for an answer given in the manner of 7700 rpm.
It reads 7600 rpm
